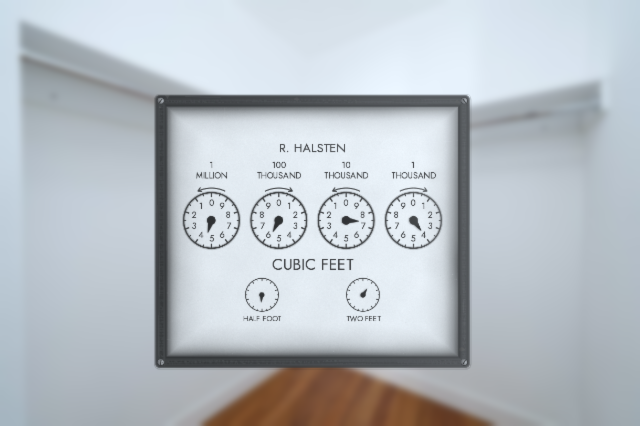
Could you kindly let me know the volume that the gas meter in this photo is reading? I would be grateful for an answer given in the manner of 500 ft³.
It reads 457400 ft³
